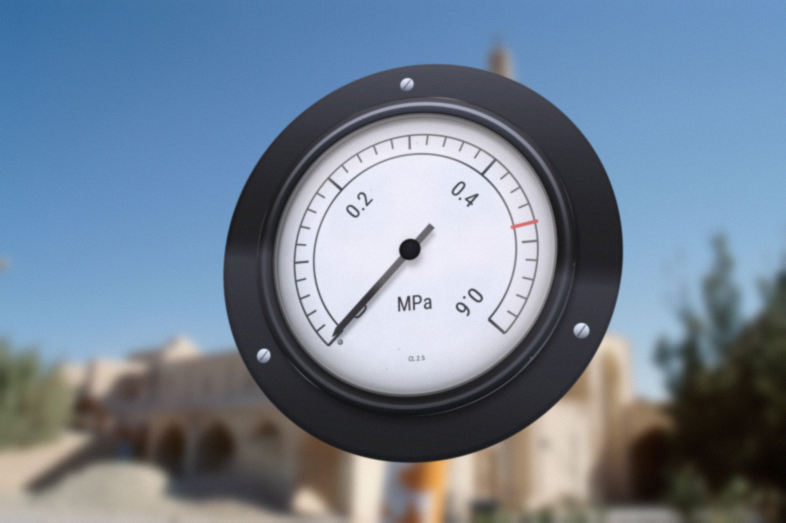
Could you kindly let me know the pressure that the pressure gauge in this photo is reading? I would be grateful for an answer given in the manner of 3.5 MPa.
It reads 0 MPa
